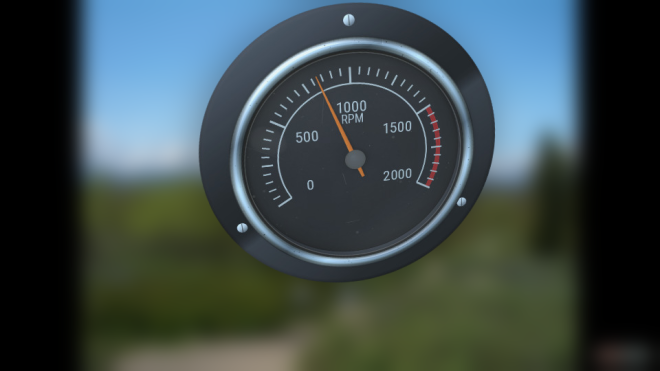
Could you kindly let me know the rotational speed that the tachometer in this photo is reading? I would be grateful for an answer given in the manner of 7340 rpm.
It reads 825 rpm
